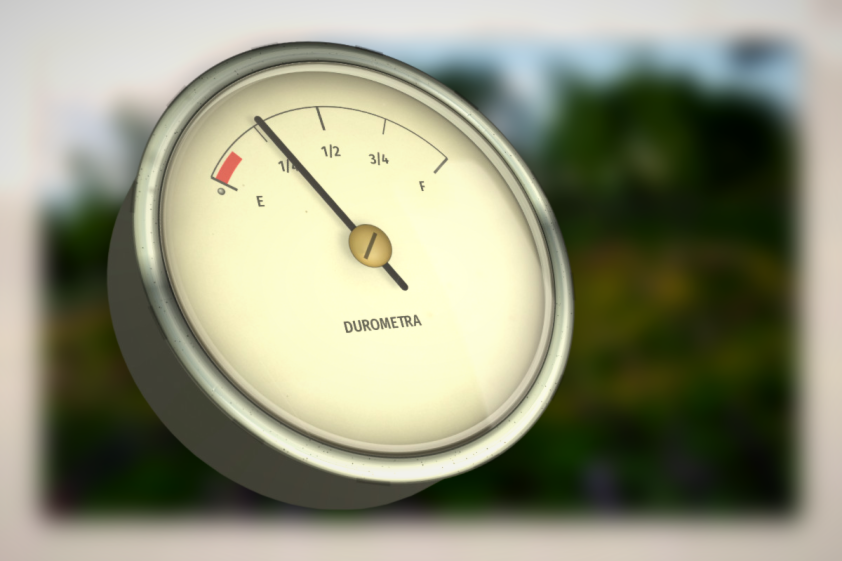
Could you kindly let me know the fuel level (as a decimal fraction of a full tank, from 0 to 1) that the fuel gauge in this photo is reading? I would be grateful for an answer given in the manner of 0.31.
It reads 0.25
